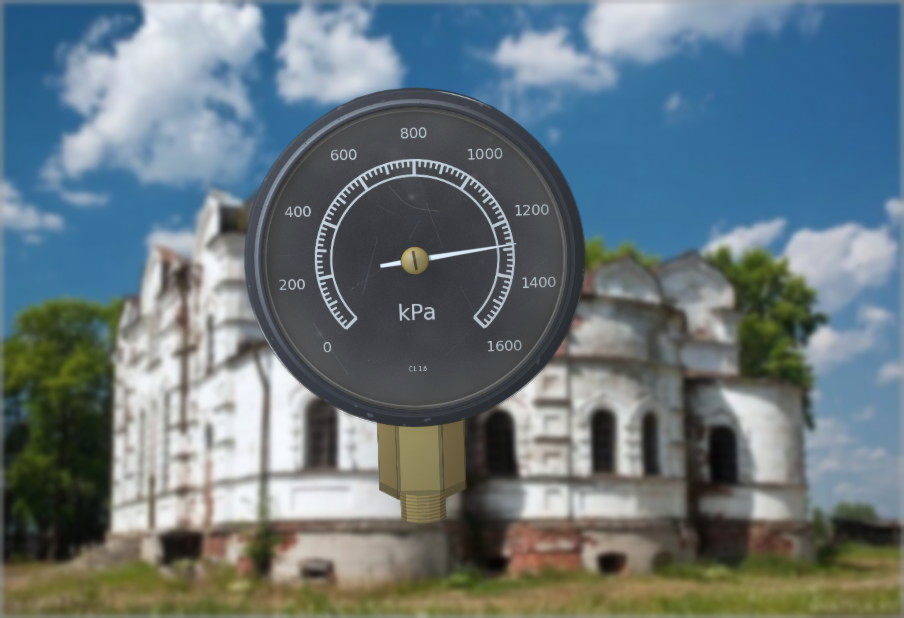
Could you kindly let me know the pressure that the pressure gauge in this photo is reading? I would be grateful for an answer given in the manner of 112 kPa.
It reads 1280 kPa
